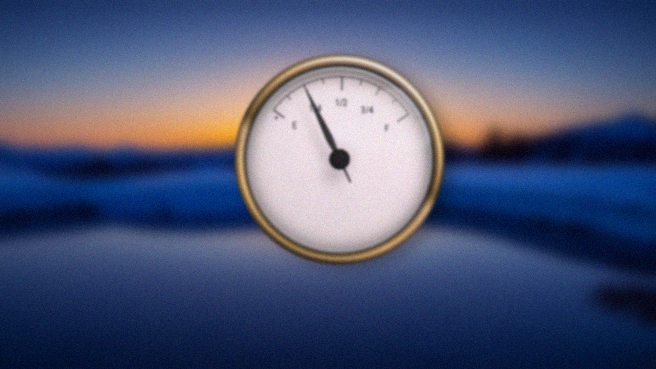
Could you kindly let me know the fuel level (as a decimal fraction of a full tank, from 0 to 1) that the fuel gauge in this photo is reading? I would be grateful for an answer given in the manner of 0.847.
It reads 0.25
